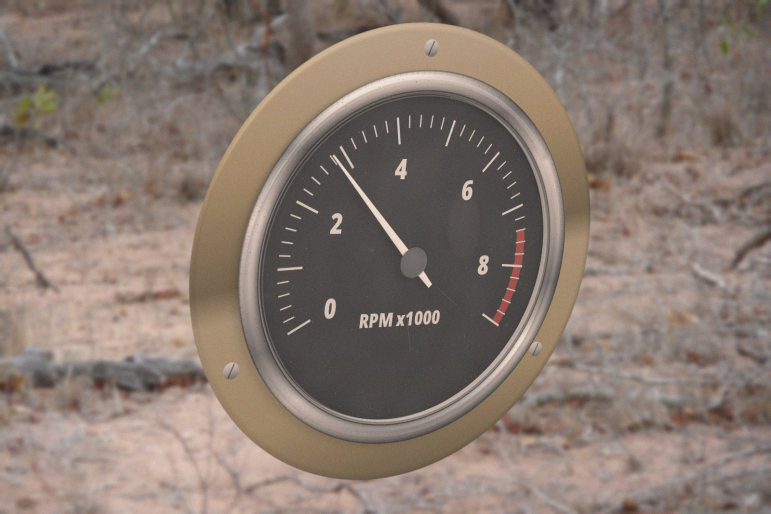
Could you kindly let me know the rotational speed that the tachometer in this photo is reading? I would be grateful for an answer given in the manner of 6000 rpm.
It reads 2800 rpm
